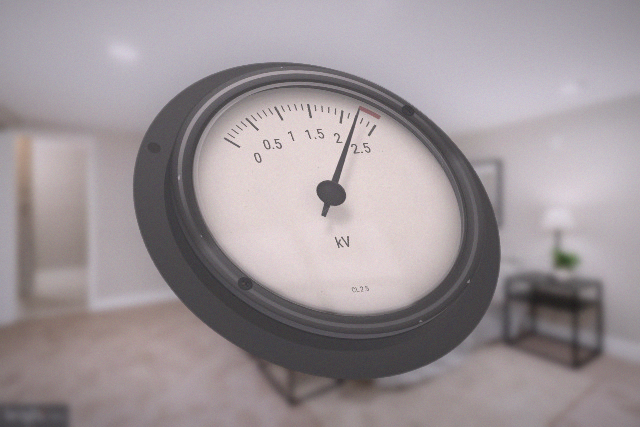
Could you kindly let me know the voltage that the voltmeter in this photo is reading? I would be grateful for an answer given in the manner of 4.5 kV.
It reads 2.2 kV
